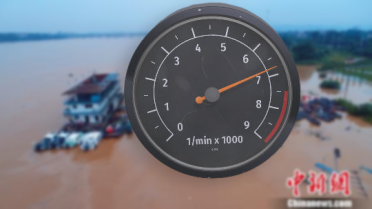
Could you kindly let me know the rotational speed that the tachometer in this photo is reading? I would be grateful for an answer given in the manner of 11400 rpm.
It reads 6750 rpm
